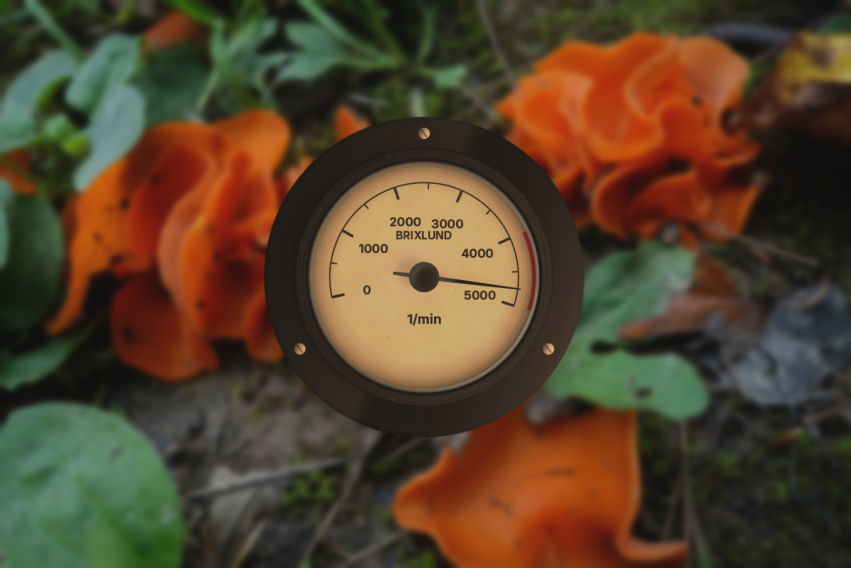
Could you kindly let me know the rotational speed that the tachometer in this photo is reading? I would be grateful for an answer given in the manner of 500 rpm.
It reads 4750 rpm
